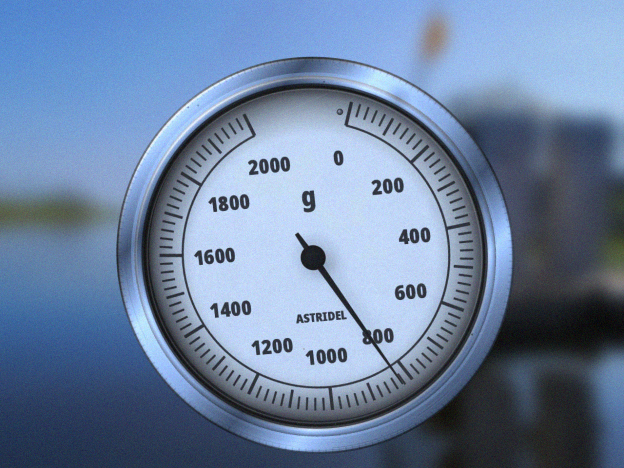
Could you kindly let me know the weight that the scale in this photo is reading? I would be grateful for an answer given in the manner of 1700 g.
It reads 820 g
